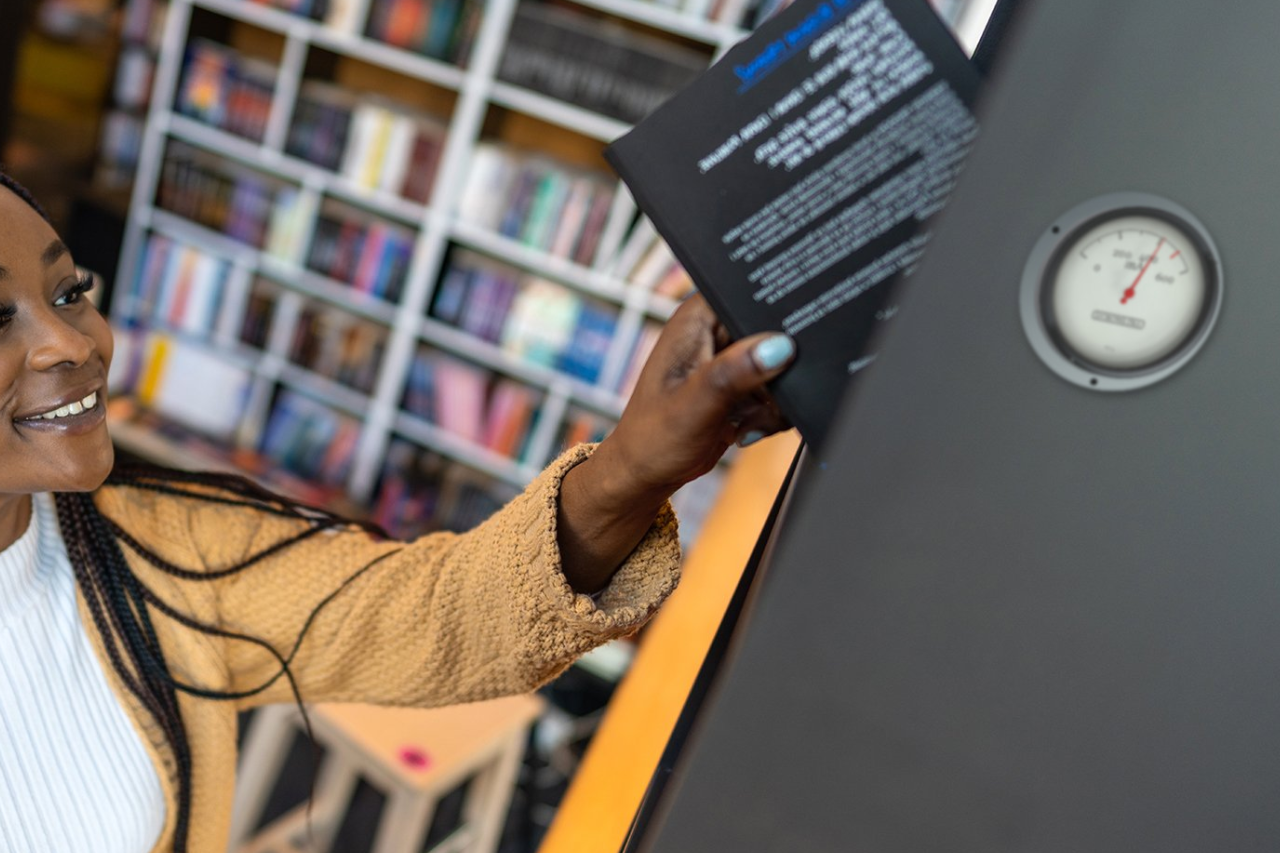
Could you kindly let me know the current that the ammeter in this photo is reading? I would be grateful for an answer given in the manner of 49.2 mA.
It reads 400 mA
